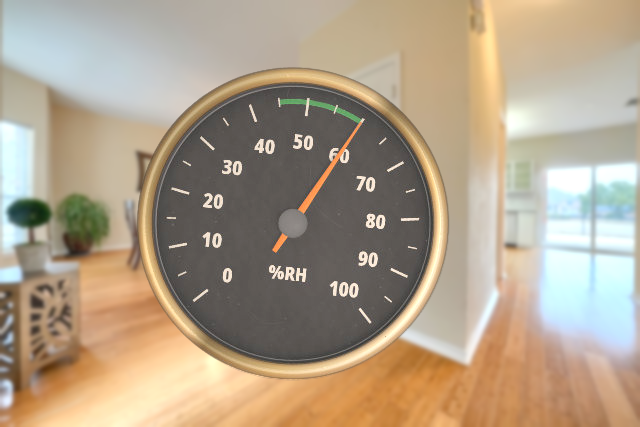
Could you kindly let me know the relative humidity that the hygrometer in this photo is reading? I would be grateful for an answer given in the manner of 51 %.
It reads 60 %
